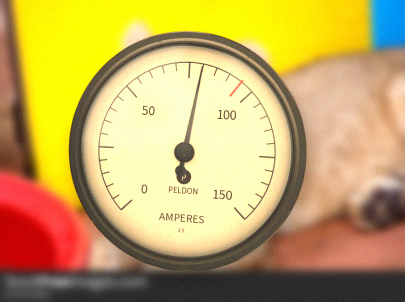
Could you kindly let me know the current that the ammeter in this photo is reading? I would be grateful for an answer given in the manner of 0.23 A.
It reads 80 A
